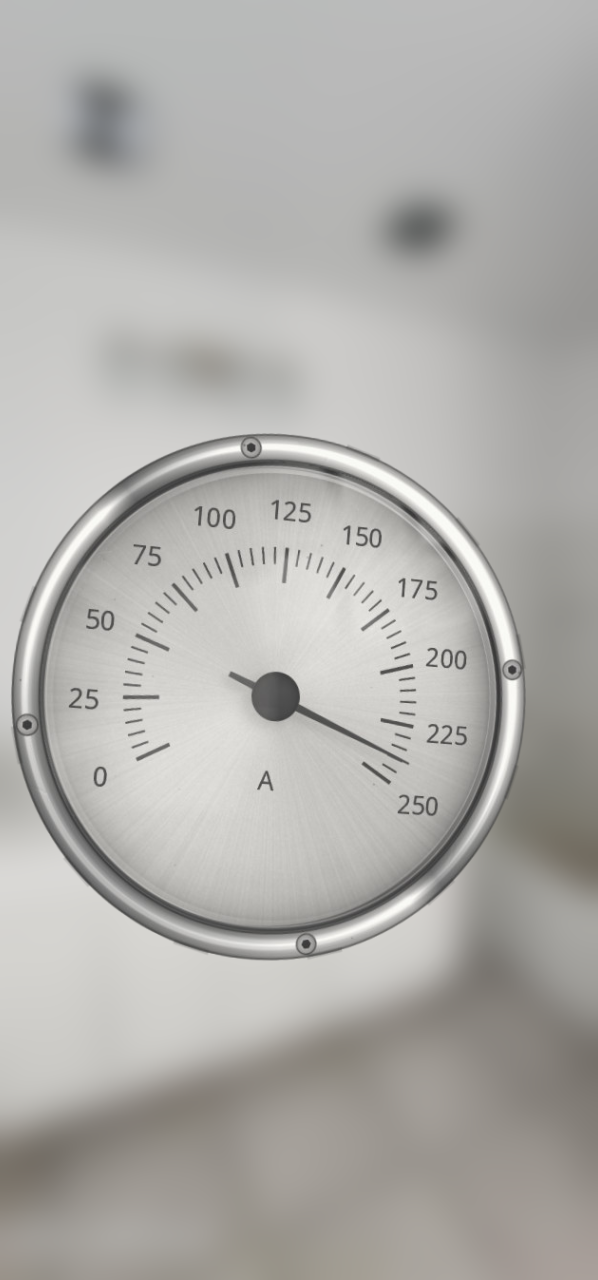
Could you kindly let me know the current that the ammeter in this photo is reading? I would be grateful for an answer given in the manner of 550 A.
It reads 240 A
